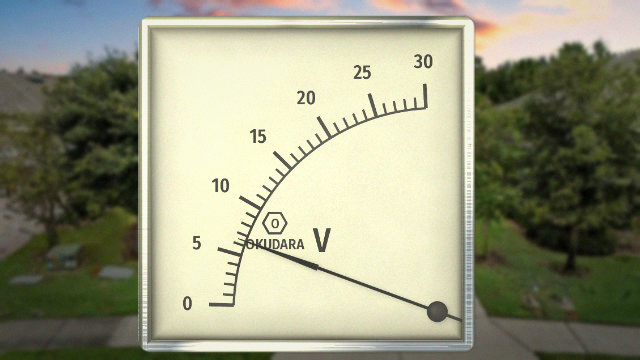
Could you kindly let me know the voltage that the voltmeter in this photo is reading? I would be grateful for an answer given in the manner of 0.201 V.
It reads 6.5 V
